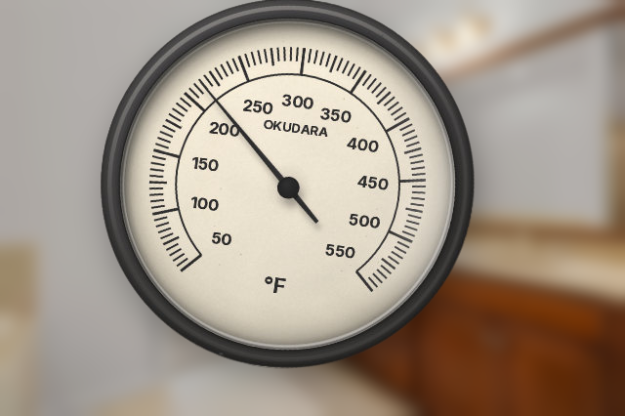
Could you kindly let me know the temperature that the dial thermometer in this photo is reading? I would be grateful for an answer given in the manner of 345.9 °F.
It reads 215 °F
